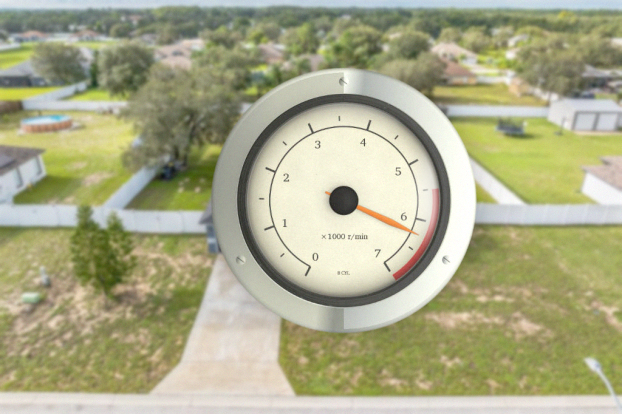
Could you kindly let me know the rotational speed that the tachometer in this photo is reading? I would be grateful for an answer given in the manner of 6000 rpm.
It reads 6250 rpm
